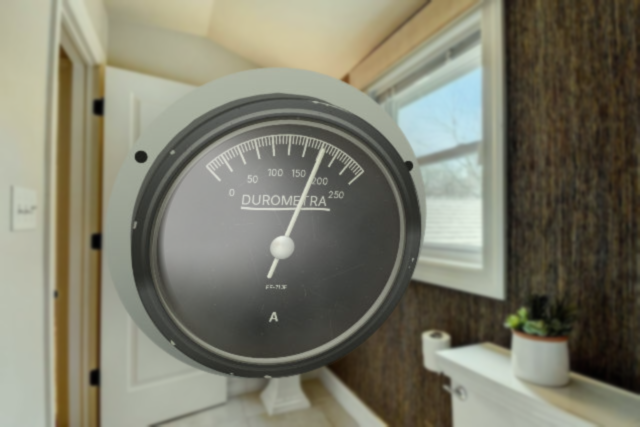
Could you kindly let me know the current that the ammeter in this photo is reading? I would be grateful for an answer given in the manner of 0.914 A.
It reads 175 A
